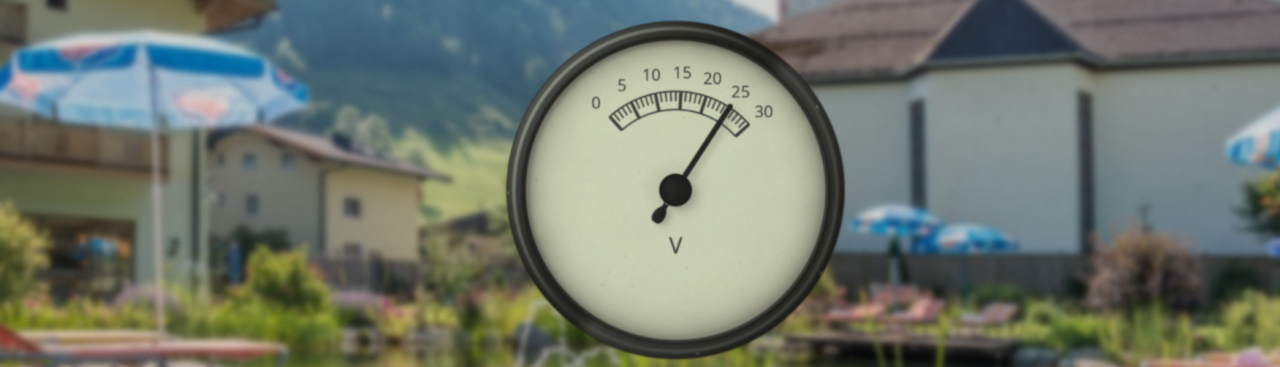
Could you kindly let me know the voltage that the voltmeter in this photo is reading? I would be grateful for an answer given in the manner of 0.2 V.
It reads 25 V
